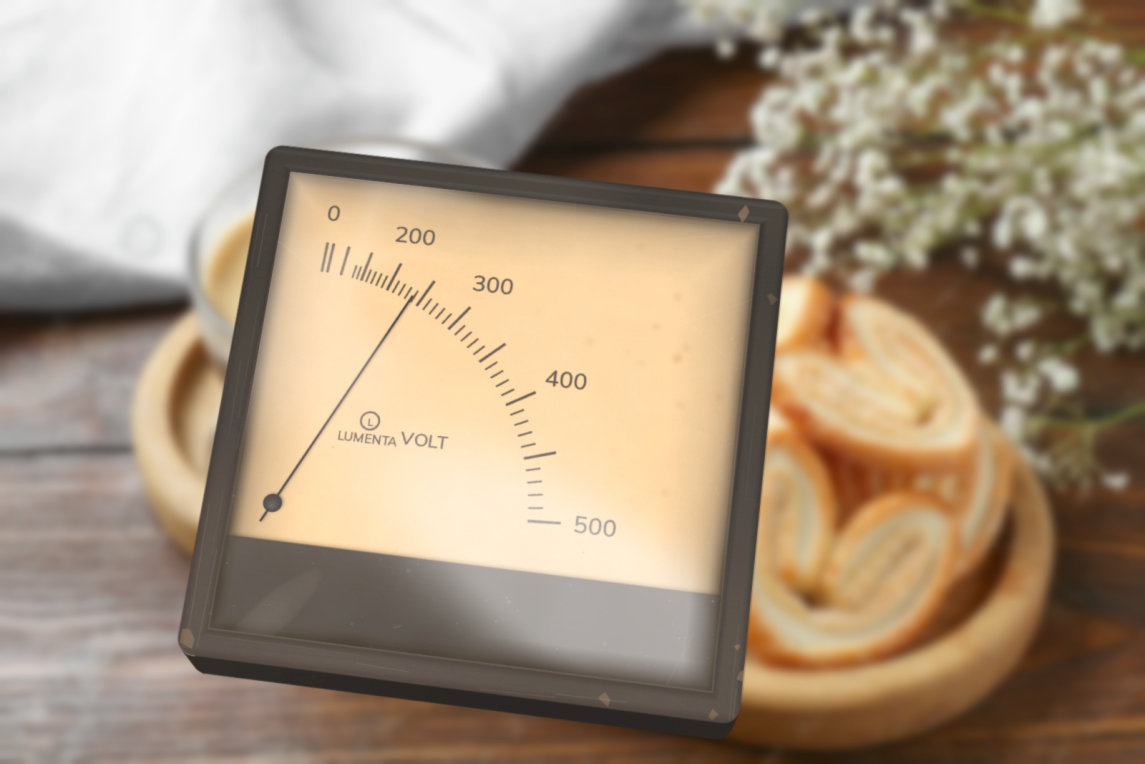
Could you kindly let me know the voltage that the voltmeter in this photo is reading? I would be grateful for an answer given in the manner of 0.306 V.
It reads 240 V
